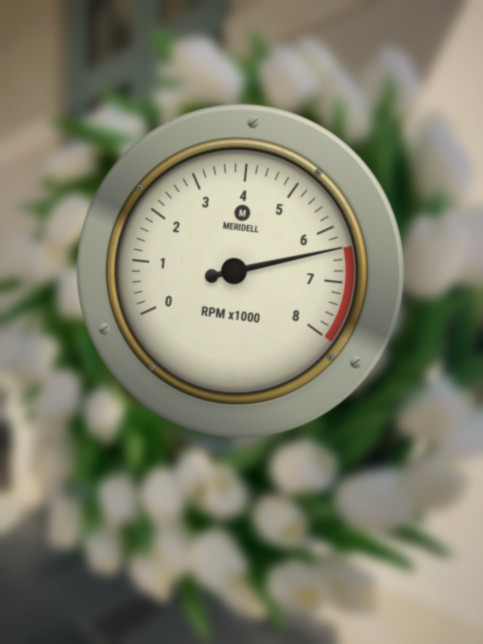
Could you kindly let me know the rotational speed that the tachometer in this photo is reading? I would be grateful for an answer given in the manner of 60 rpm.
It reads 6400 rpm
